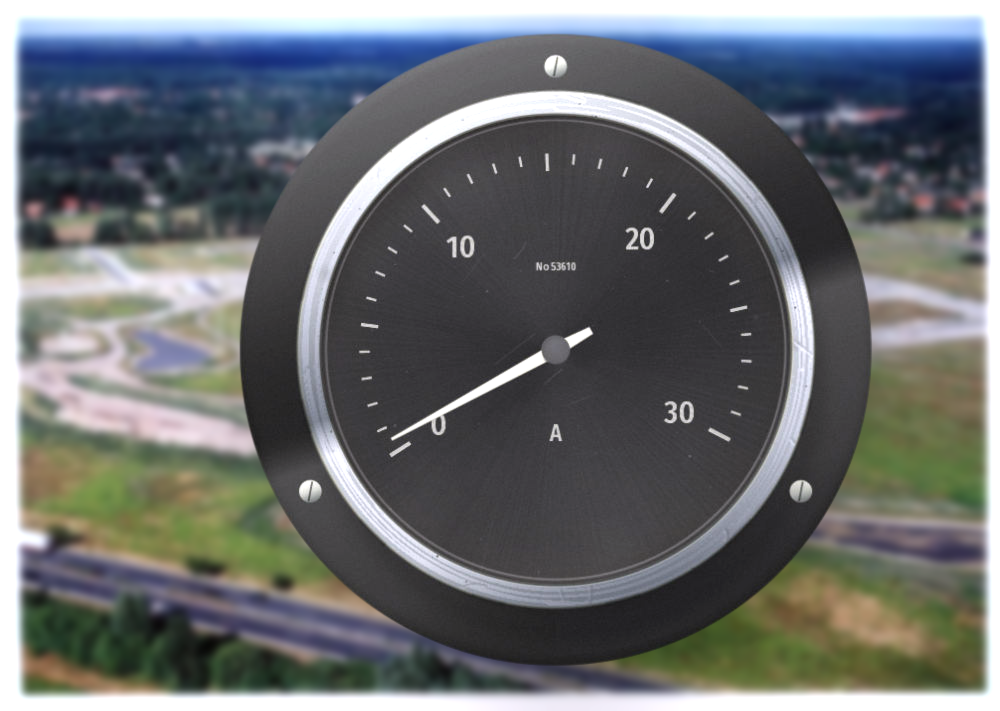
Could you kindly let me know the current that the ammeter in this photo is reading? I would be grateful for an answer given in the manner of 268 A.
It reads 0.5 A
